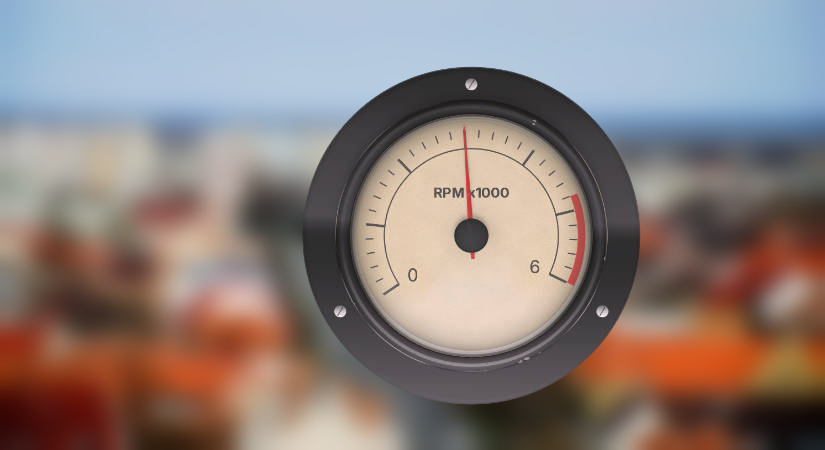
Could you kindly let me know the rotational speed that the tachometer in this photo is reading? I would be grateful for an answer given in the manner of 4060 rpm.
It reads 3000 rpm
